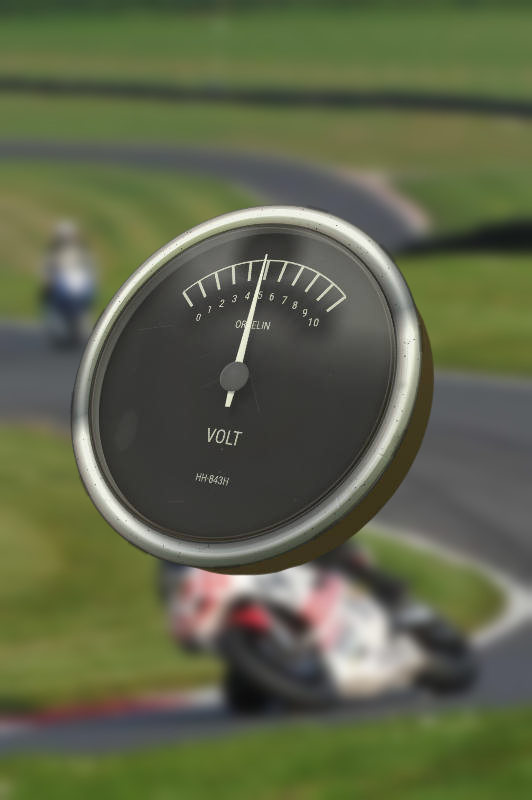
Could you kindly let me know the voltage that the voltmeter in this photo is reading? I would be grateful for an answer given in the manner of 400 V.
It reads 5 V
